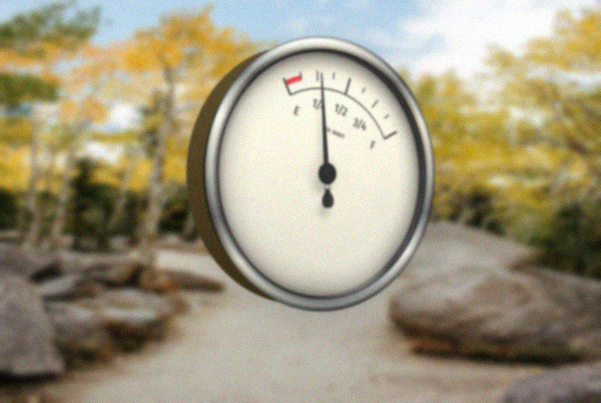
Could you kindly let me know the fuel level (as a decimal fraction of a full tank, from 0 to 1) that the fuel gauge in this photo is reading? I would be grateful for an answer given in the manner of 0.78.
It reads 0.25
